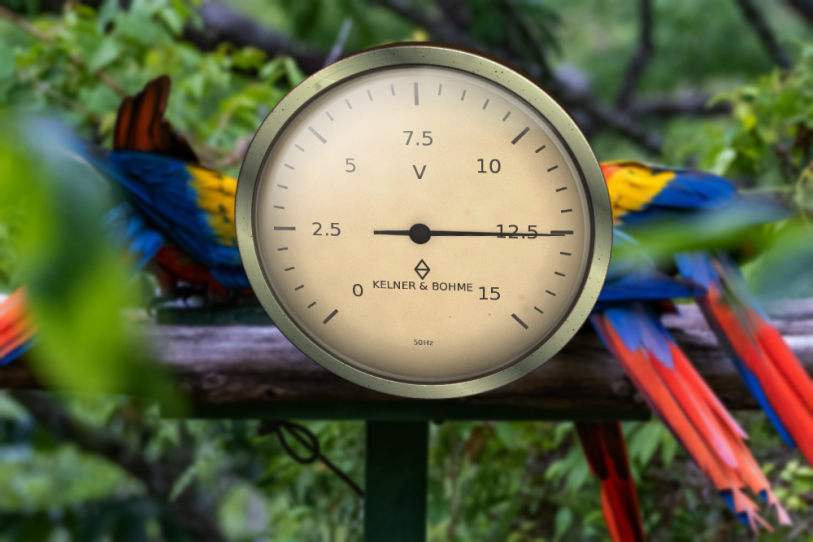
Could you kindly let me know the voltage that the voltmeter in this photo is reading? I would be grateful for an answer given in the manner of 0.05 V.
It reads 12.5 V
